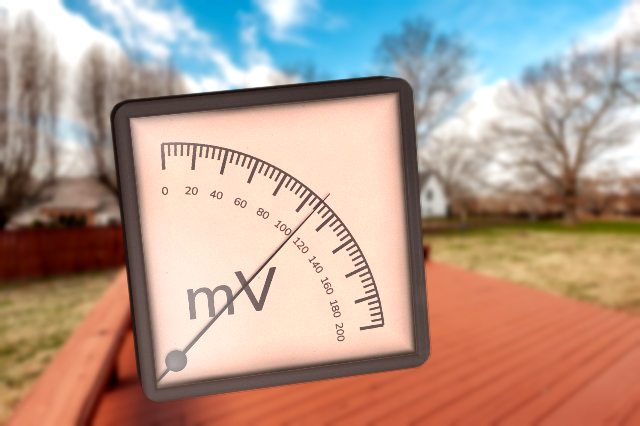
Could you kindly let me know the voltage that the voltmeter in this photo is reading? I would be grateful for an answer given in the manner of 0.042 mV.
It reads 108 mV
